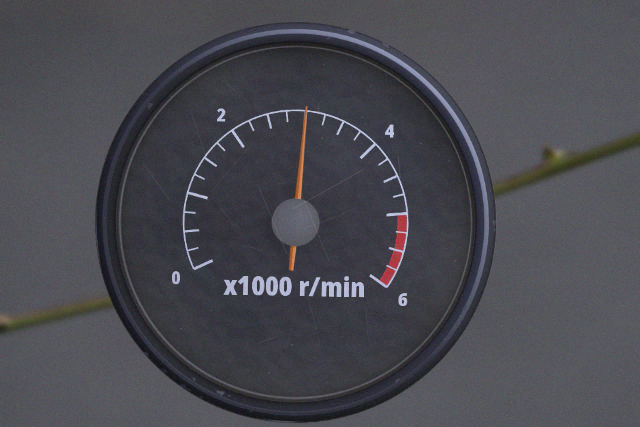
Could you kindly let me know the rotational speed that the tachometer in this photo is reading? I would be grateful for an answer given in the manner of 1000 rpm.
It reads 3000 rpm
